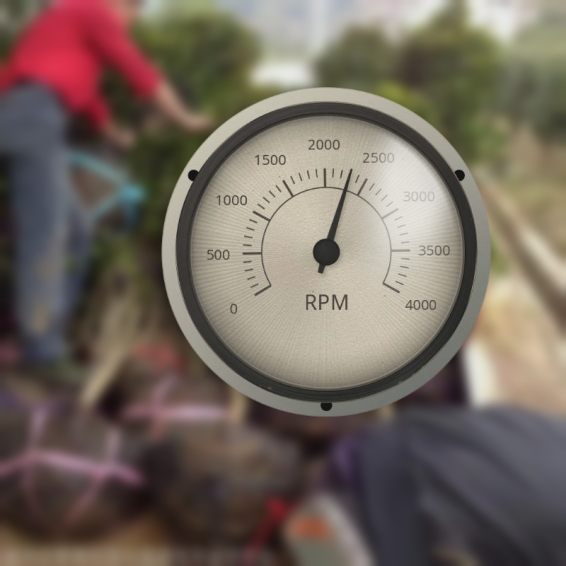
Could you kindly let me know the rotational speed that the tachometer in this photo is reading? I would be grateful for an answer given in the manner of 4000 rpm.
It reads 2300 rpm
